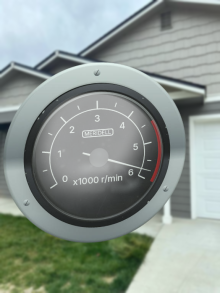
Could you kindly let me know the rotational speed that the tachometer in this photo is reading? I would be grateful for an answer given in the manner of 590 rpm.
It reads 5750 rpm
